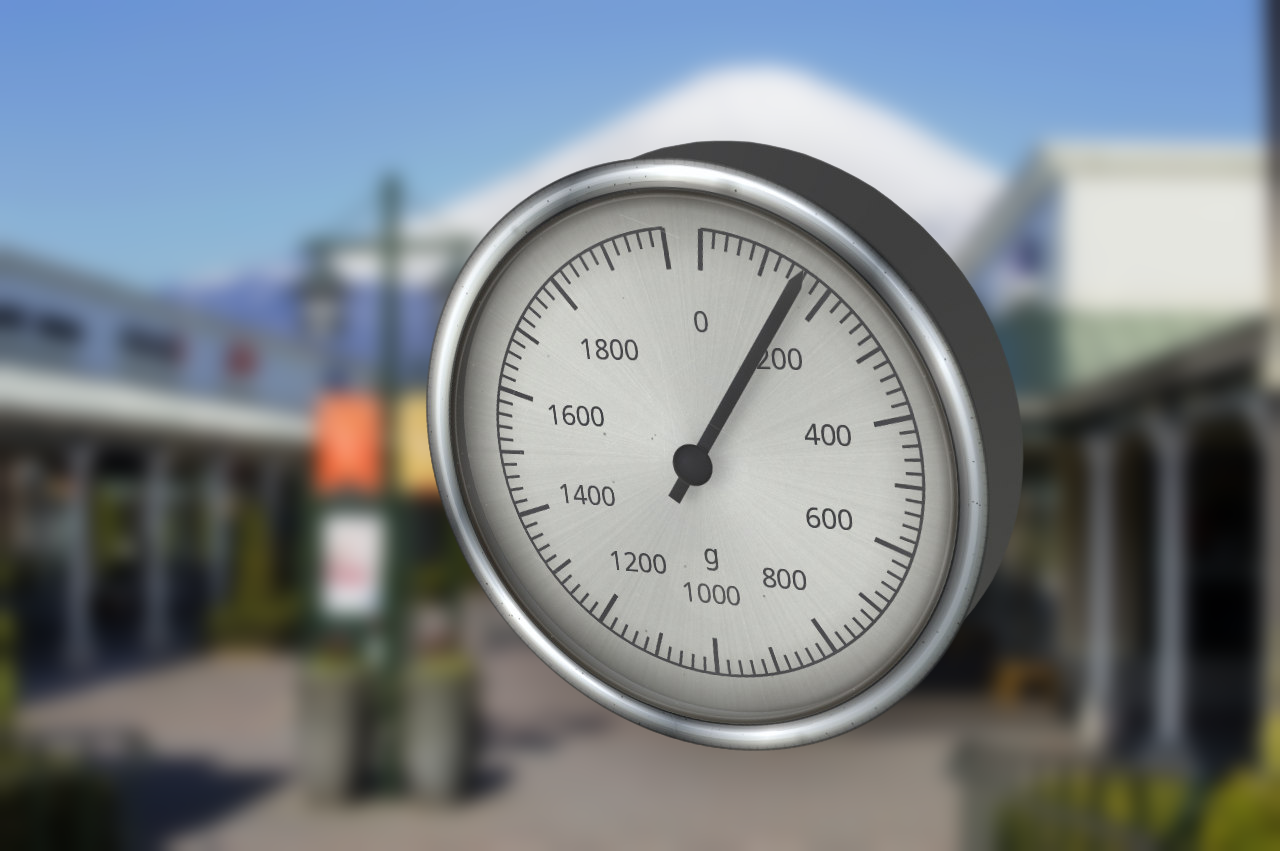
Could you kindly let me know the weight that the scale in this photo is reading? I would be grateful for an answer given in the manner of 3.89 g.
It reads 160 g
